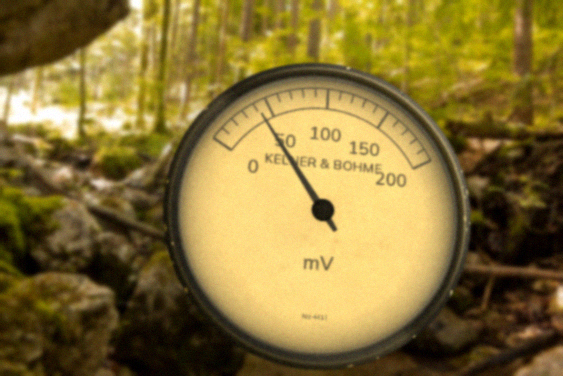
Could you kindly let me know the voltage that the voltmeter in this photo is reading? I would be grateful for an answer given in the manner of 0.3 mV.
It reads 40 mV
